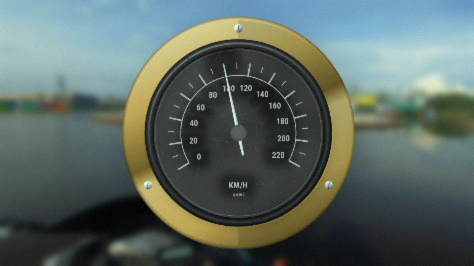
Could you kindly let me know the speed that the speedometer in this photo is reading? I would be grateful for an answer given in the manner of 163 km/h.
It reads 100 km/h
